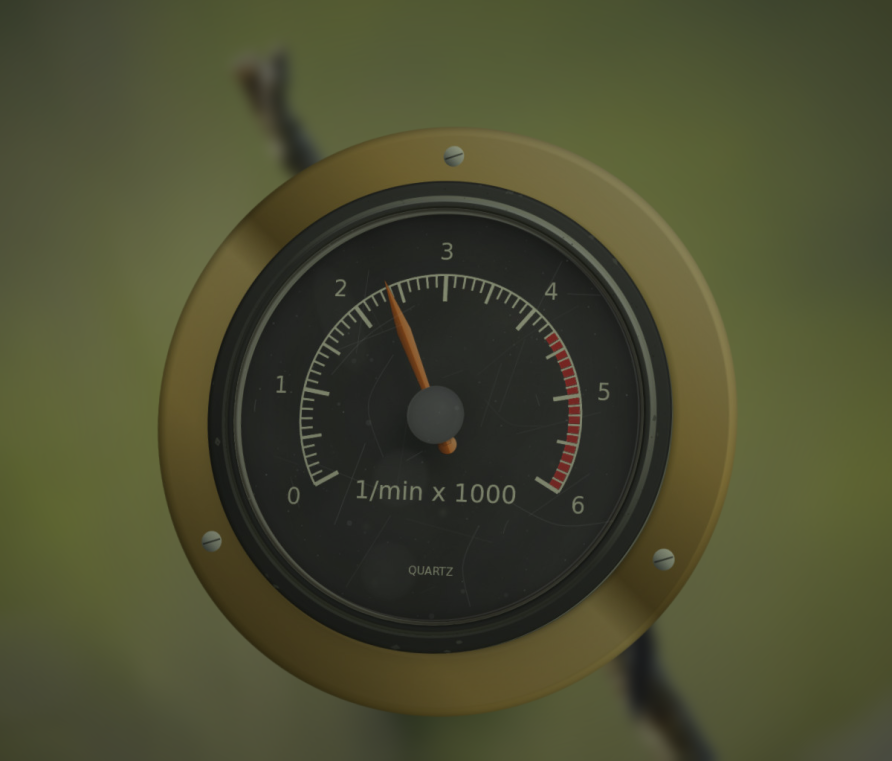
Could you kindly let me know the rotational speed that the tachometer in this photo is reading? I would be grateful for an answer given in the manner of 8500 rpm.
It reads 2400 rpm
